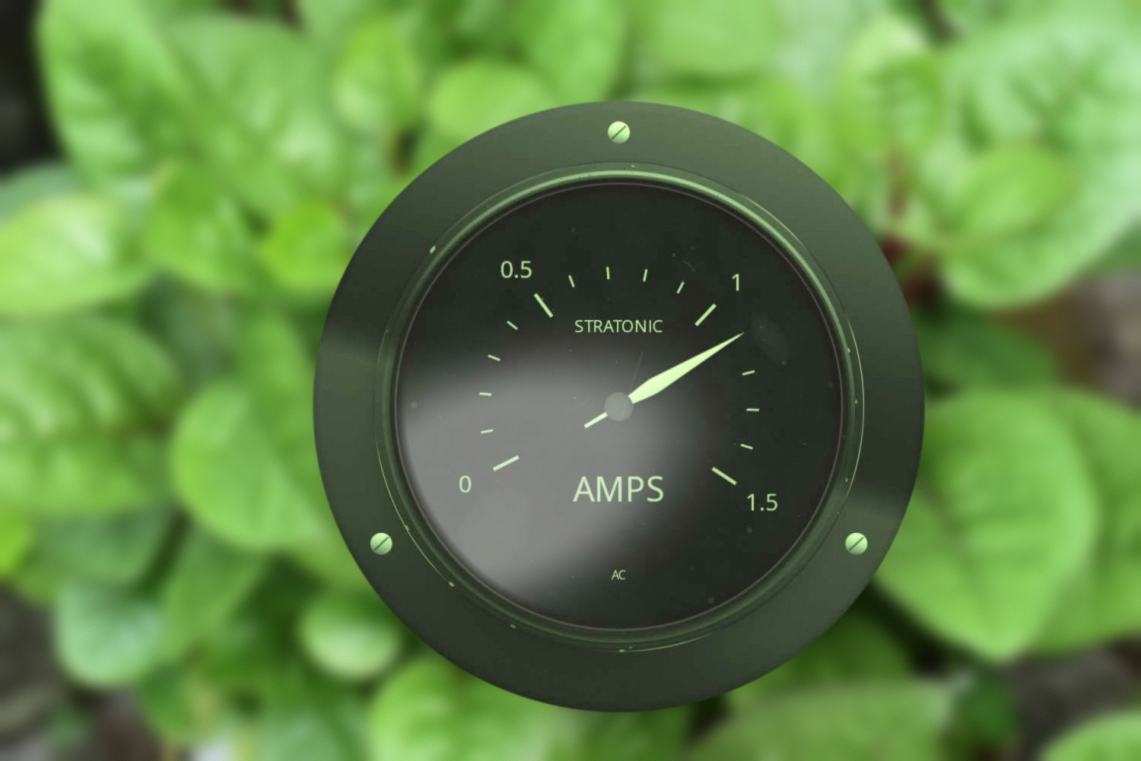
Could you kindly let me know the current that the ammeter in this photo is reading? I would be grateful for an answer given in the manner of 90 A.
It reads 1.1 A
